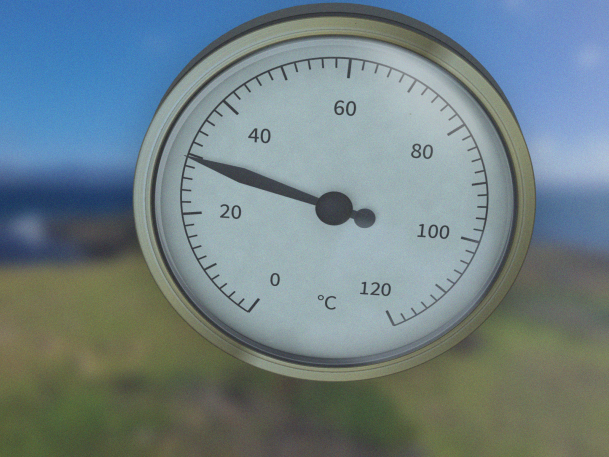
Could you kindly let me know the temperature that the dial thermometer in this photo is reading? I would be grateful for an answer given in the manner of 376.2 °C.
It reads 30 °C
